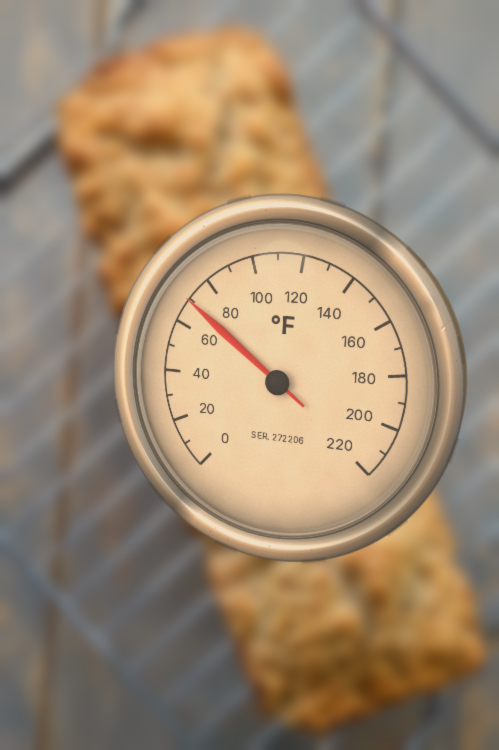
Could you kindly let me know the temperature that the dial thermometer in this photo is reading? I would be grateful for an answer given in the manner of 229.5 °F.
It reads 70 °F
